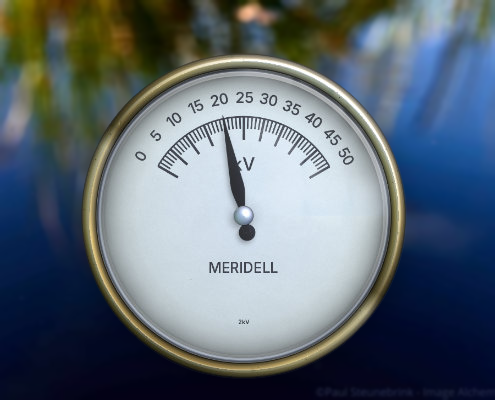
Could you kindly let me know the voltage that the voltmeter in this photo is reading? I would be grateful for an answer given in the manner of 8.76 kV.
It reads 20 kV
